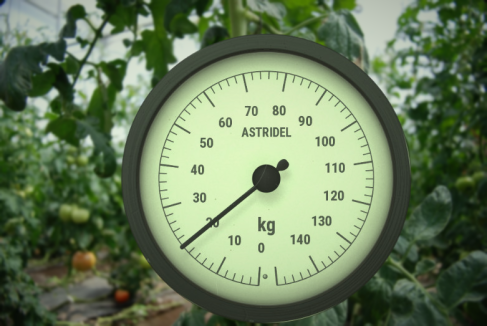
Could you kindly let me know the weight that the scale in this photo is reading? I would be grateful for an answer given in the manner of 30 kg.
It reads 20 kg
